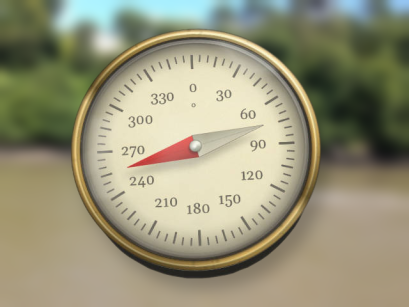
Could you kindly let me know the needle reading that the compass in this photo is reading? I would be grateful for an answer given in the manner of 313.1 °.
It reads 255 °
